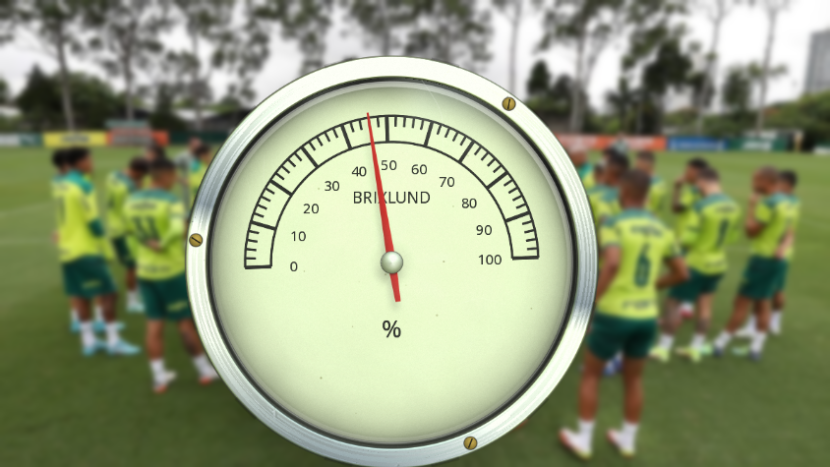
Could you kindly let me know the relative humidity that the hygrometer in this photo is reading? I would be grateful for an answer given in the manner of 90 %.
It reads 46 %
